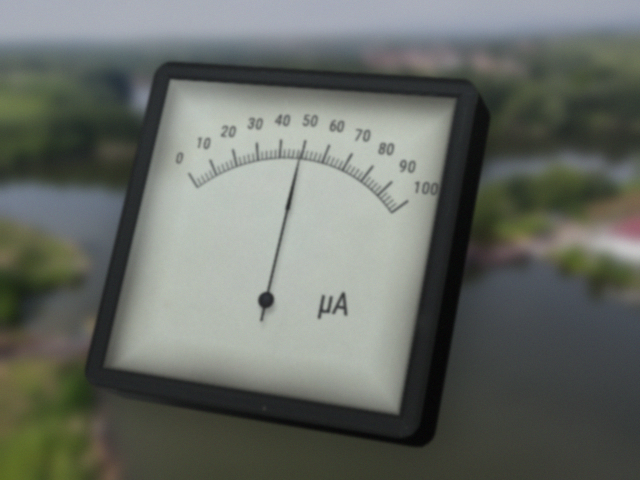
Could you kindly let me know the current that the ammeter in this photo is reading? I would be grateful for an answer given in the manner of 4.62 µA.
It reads 50 µA
